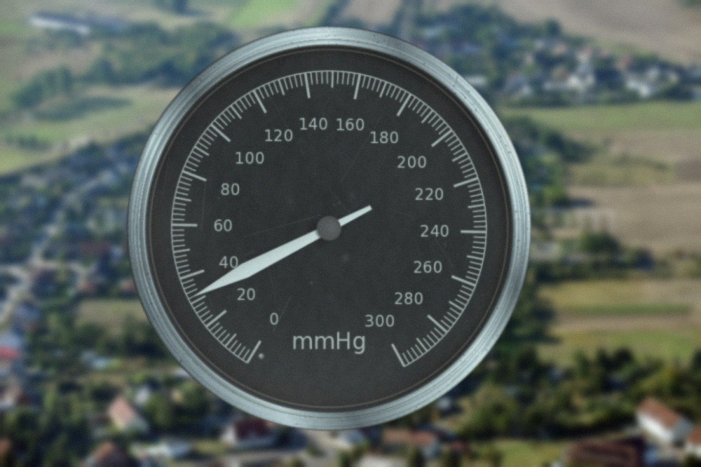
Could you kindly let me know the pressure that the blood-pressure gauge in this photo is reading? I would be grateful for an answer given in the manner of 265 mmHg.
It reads 32 mmHg
